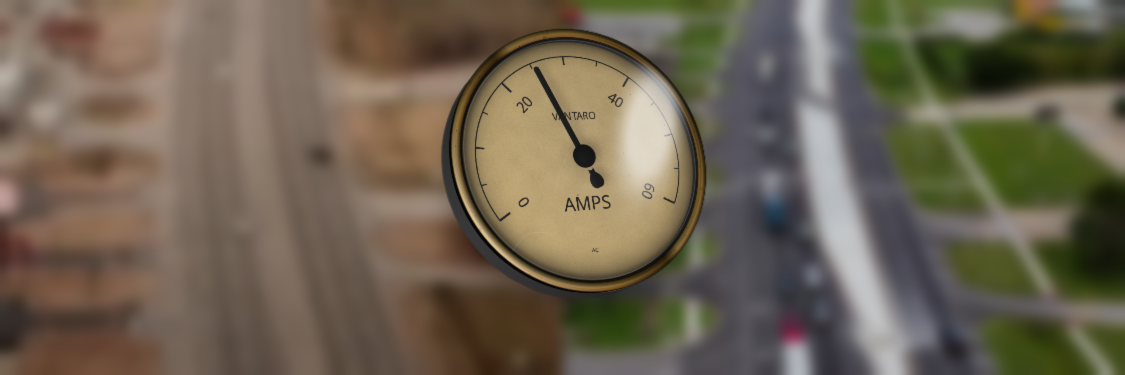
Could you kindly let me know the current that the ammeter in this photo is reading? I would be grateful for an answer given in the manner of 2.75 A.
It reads 25 A
